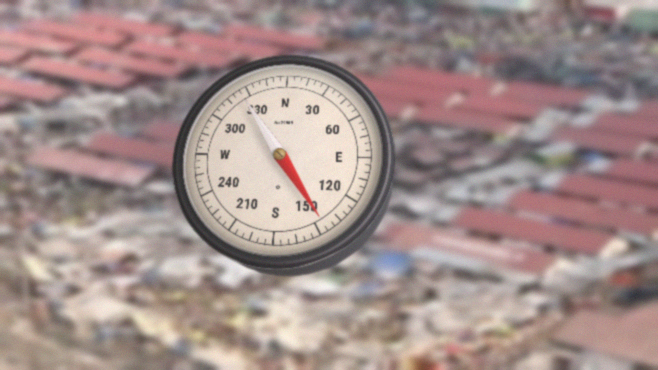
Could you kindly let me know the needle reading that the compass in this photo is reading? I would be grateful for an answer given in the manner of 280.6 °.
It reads 145 °
